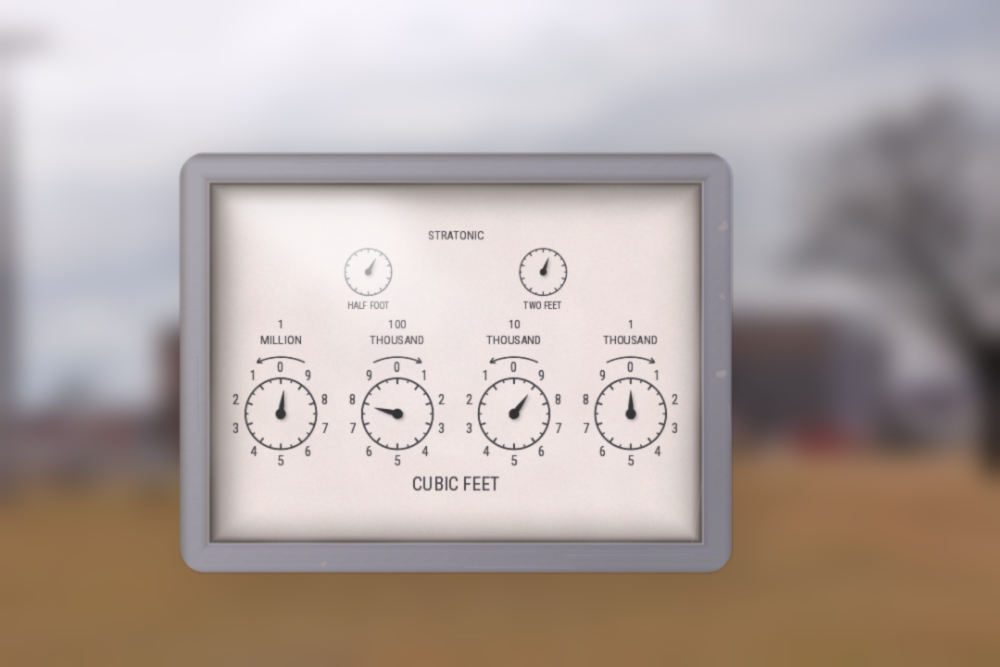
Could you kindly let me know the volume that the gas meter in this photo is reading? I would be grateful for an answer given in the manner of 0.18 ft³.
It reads 979000 ft³
